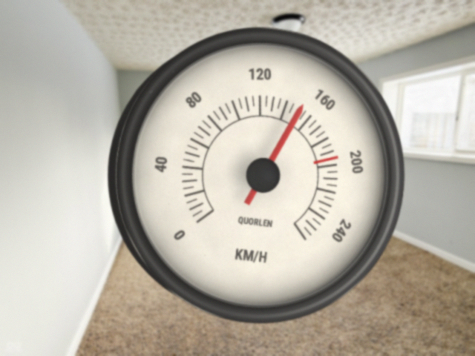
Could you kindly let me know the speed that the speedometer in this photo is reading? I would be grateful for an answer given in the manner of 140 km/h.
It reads 150 km/h
